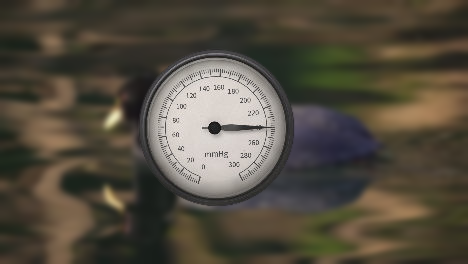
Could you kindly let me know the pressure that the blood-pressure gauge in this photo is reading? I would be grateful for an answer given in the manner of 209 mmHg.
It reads 240 mmHg
